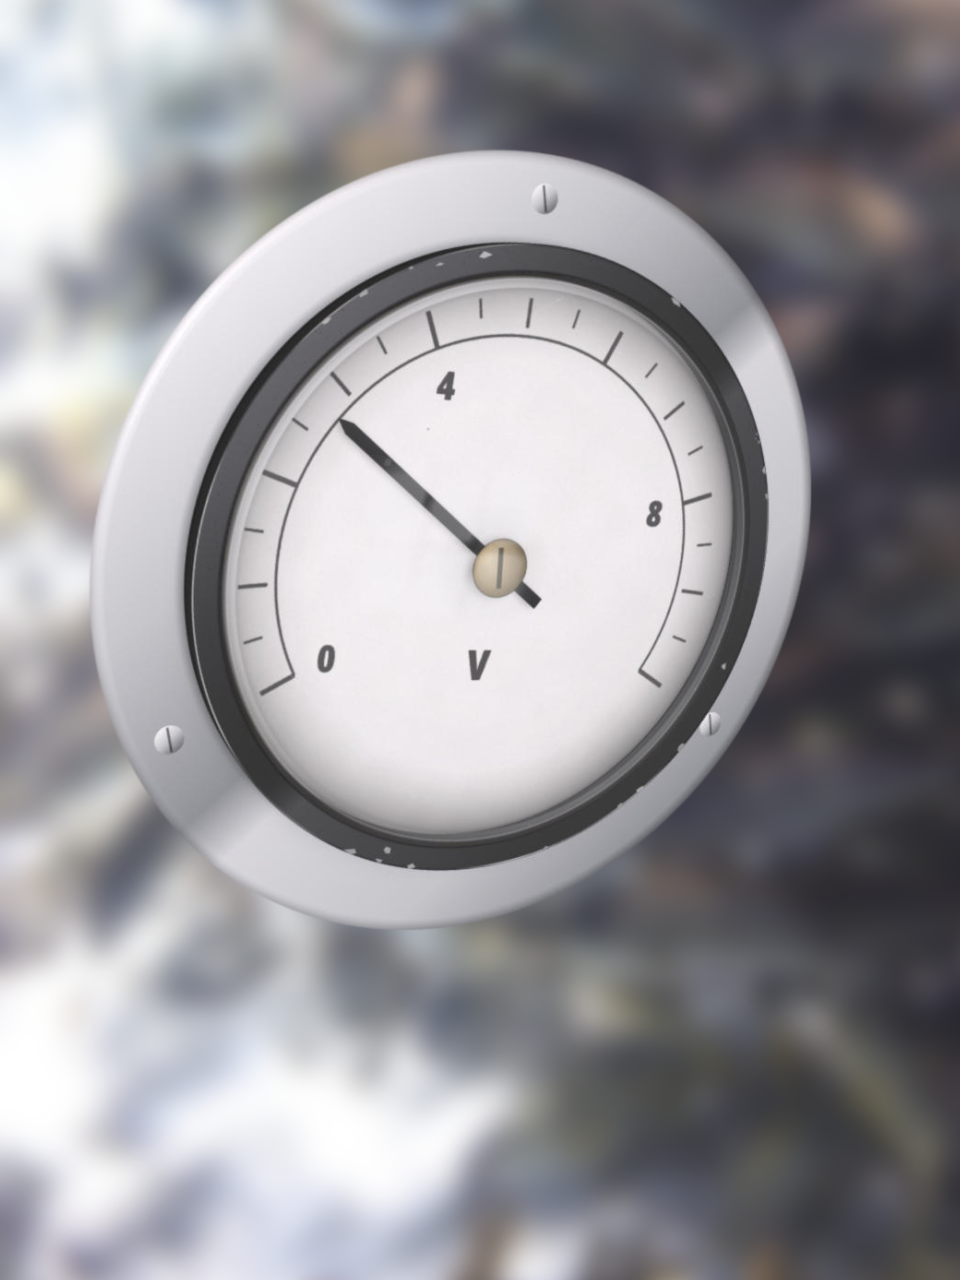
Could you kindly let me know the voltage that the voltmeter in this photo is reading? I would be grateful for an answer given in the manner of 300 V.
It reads 2.75 V
